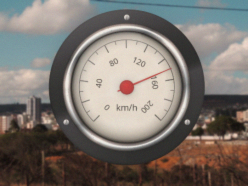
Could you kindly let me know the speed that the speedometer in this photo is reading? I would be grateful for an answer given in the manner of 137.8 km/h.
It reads 150 km/h
